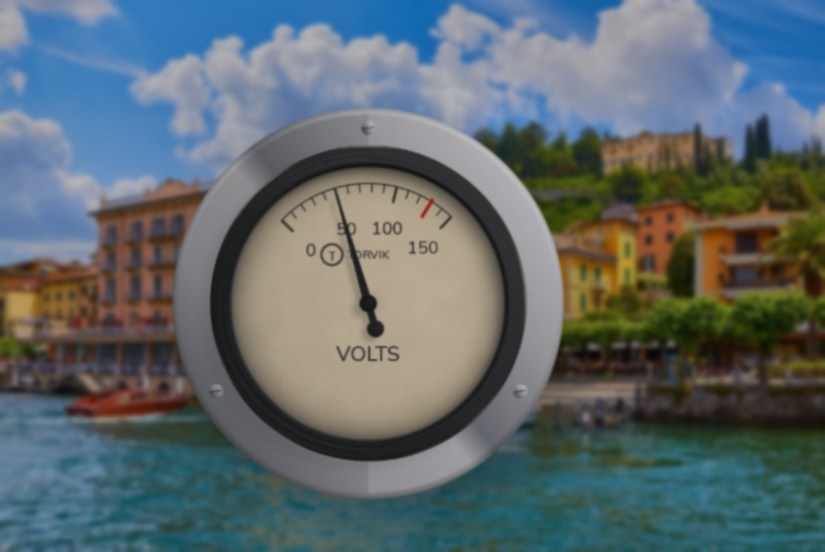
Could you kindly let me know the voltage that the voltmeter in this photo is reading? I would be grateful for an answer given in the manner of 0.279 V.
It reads 50 V
